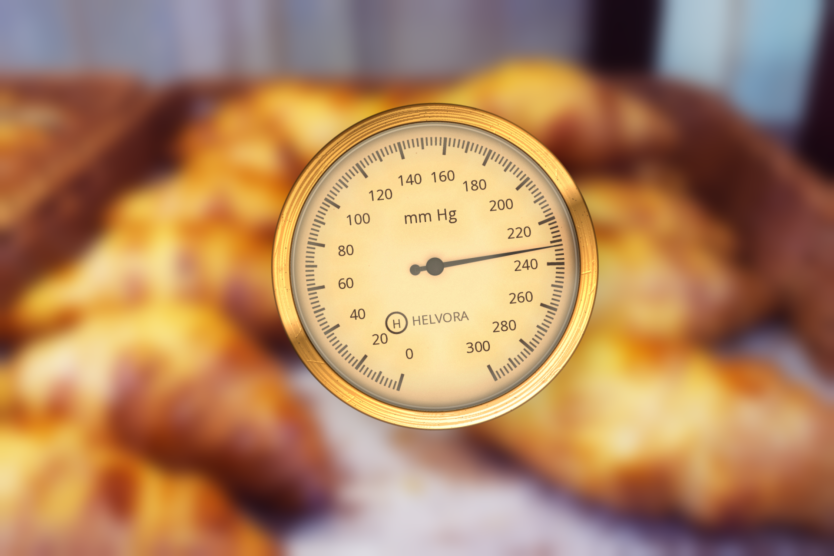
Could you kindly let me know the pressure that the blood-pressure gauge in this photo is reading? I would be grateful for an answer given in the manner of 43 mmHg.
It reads 232 mmHg
